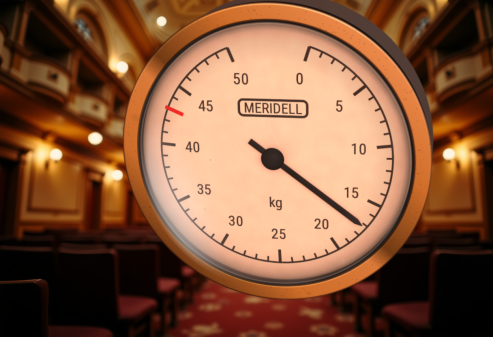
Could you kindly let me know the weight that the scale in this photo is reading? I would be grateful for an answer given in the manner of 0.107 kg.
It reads 17 kg
